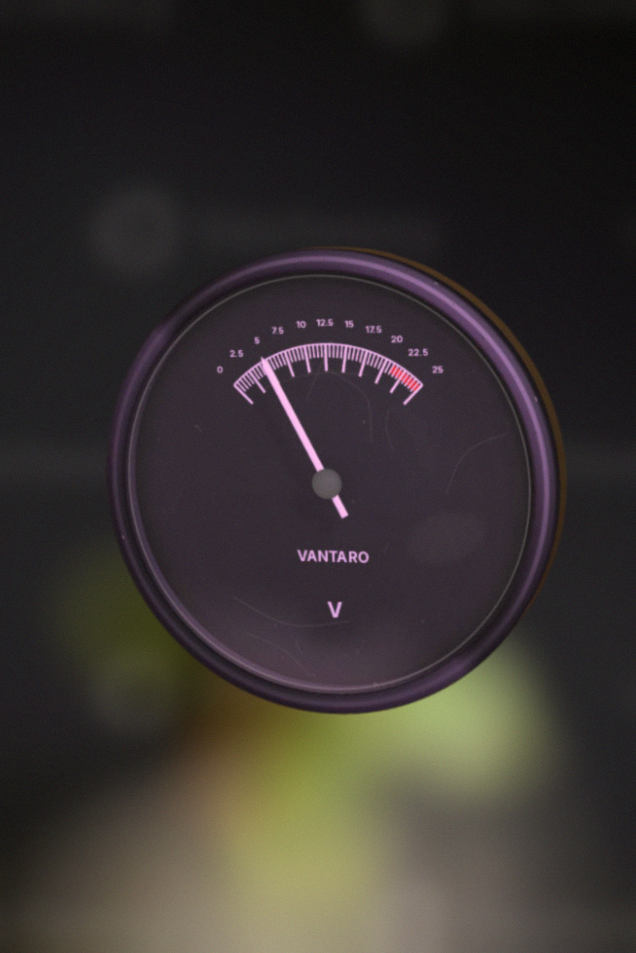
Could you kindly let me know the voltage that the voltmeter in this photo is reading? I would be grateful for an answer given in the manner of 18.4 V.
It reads 5 V
